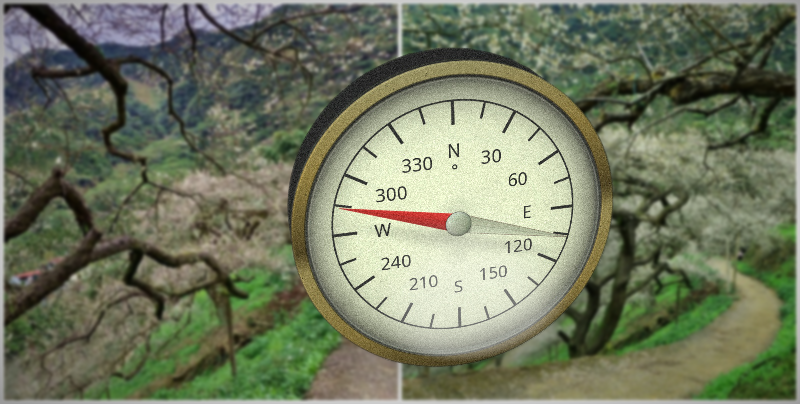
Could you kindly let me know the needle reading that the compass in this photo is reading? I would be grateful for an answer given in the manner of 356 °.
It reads 285 °
